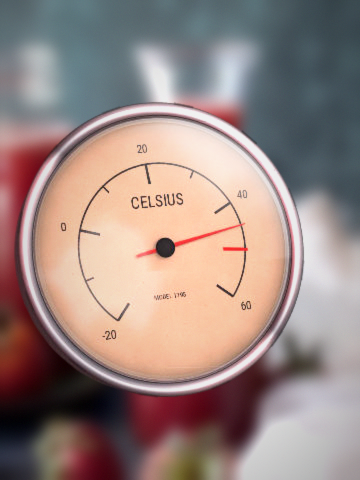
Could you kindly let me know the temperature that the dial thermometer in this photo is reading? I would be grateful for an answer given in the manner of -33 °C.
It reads 45 °C
